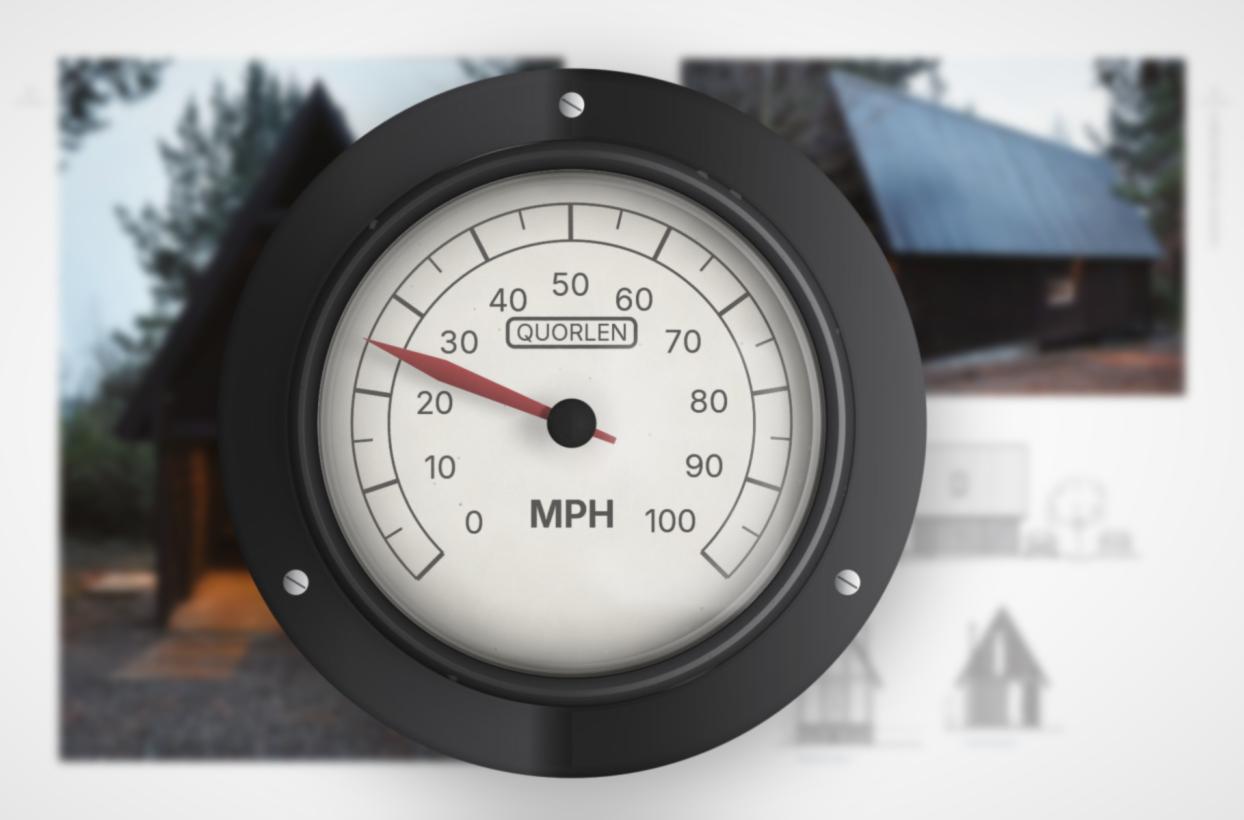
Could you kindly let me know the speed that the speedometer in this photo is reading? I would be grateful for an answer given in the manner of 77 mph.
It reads 25 mph
